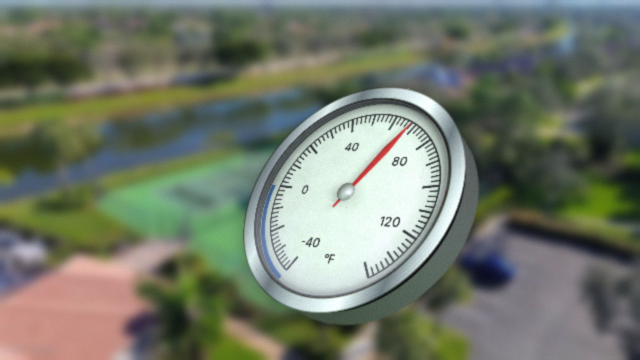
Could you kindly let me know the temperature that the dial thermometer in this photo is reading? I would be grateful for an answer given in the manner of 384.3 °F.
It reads 70 °F
